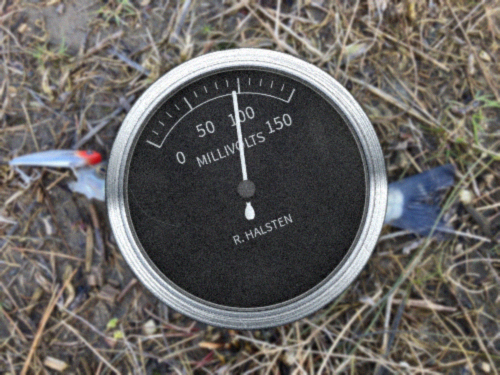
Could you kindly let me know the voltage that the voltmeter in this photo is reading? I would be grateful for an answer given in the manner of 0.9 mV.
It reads 95 mV
